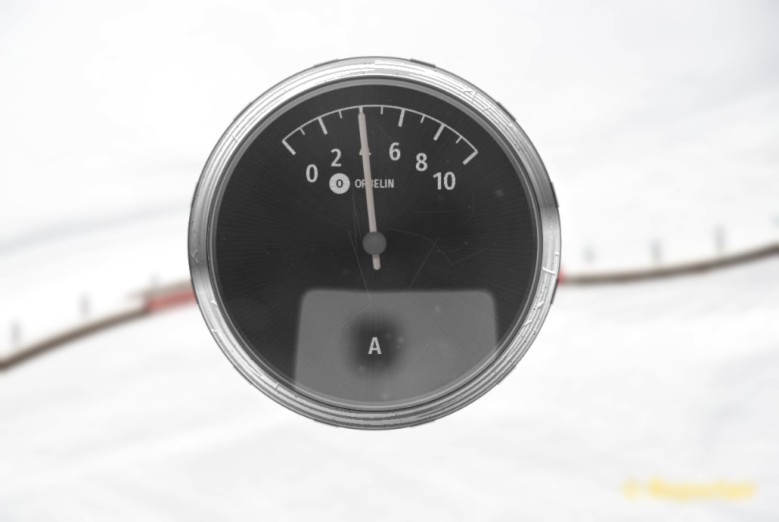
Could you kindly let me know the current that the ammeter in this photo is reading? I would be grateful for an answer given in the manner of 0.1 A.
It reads 4 A
